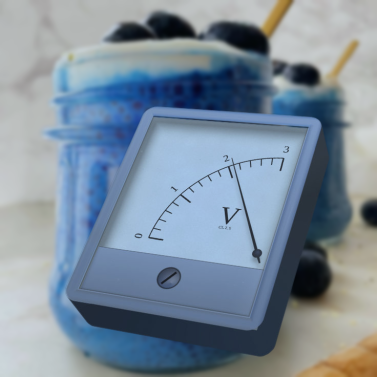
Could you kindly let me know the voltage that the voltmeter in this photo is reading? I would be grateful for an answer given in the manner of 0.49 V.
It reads 2.1 V
